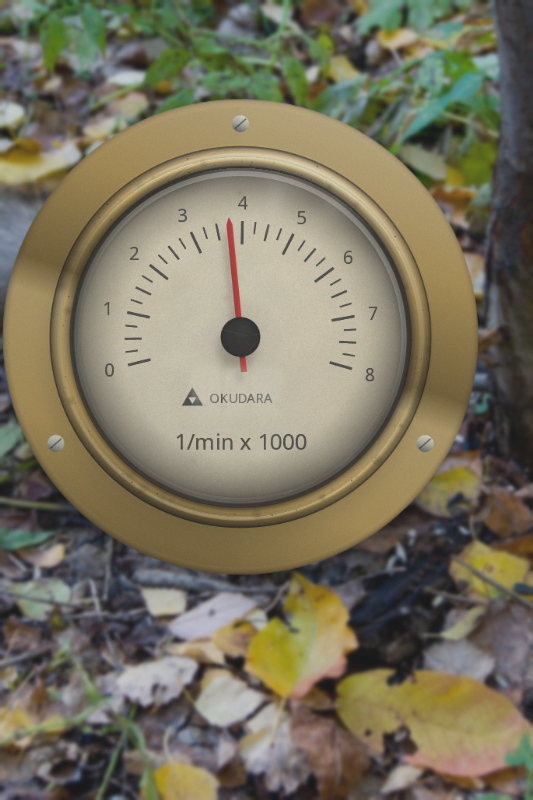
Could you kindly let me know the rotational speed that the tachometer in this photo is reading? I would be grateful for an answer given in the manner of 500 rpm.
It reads 3750 rpm
